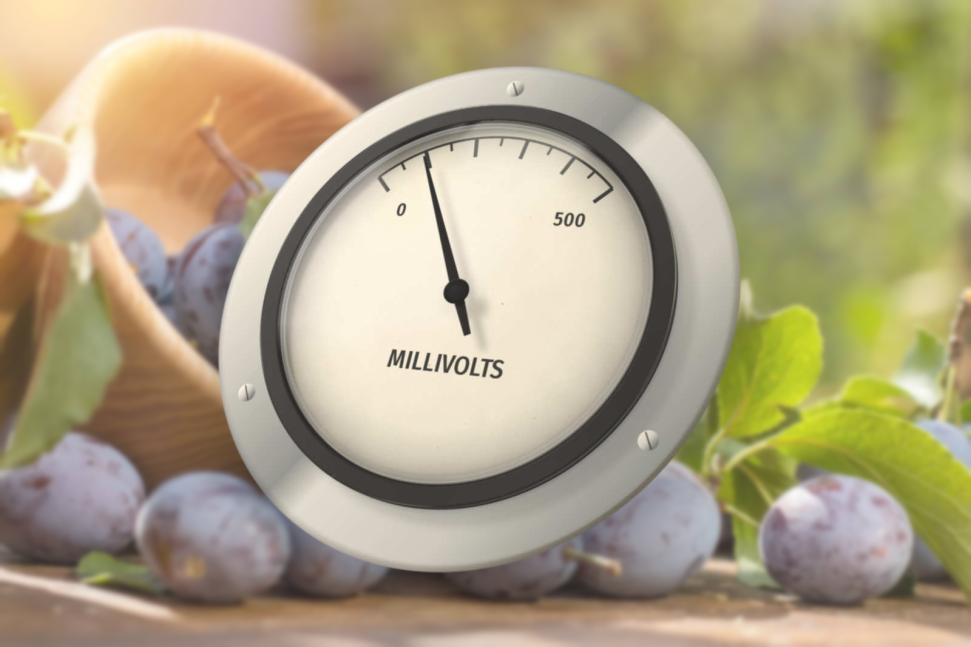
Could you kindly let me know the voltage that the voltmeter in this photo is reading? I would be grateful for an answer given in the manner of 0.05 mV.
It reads 100 mV
